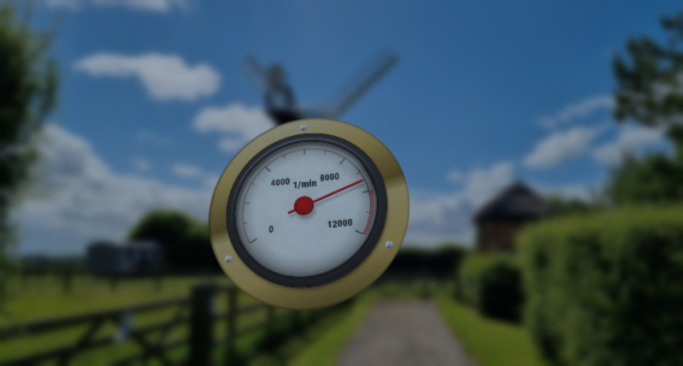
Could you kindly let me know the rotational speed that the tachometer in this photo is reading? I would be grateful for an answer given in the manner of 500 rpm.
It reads 9500 rpm
